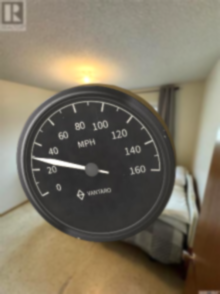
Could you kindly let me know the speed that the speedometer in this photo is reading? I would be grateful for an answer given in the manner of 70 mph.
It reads 30 mph
